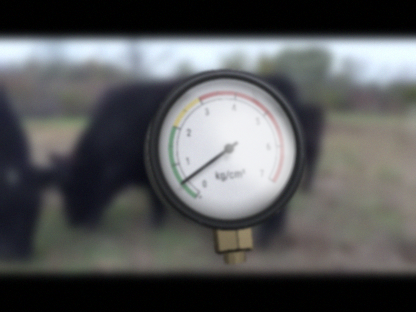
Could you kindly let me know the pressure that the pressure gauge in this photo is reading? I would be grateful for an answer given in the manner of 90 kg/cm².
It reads 0.5 kg/cm²
